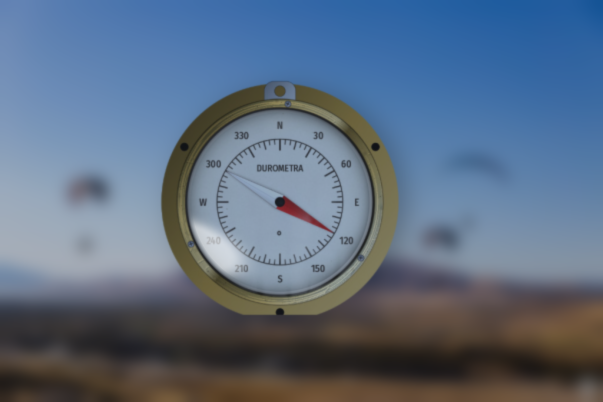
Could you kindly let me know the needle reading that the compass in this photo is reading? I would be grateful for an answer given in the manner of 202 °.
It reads 120 °
